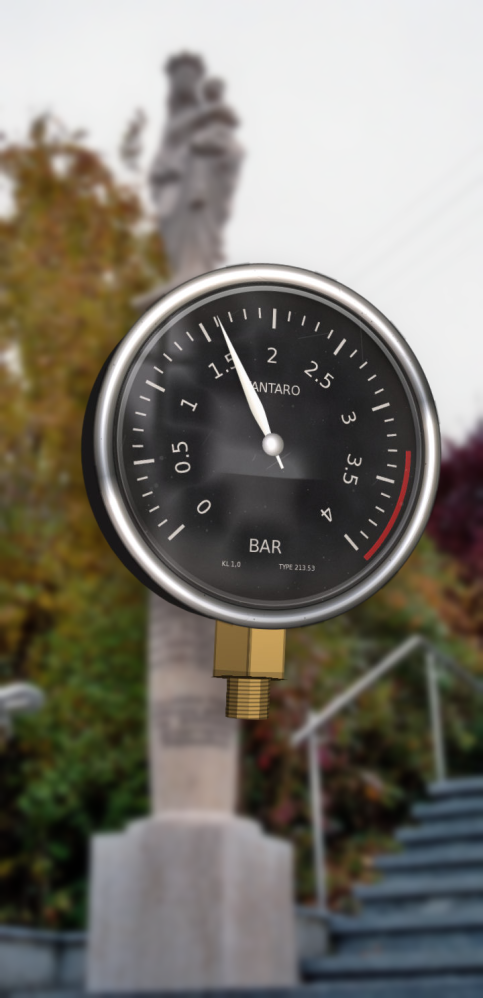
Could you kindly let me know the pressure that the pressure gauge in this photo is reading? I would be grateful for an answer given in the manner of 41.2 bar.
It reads 1.6 bar
